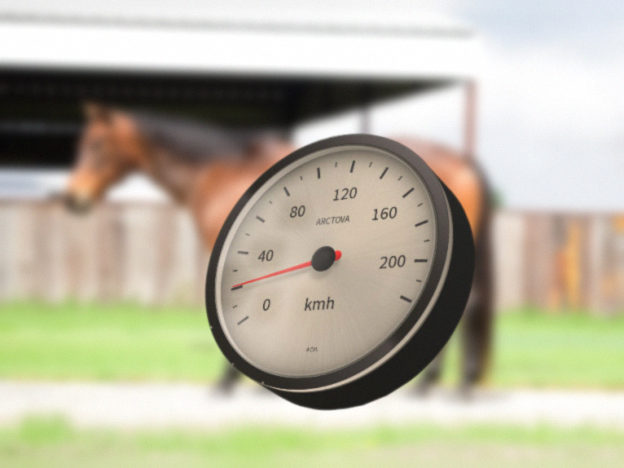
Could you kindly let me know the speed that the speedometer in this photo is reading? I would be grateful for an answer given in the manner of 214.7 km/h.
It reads 20 km/h
